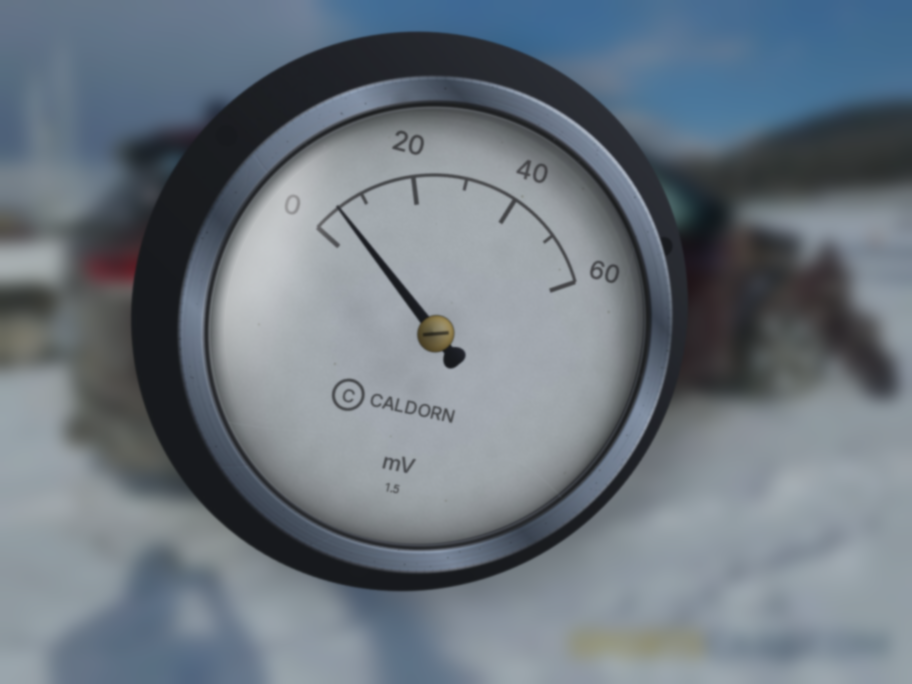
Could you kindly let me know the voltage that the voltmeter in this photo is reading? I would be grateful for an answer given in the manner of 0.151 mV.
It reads 5 mV
